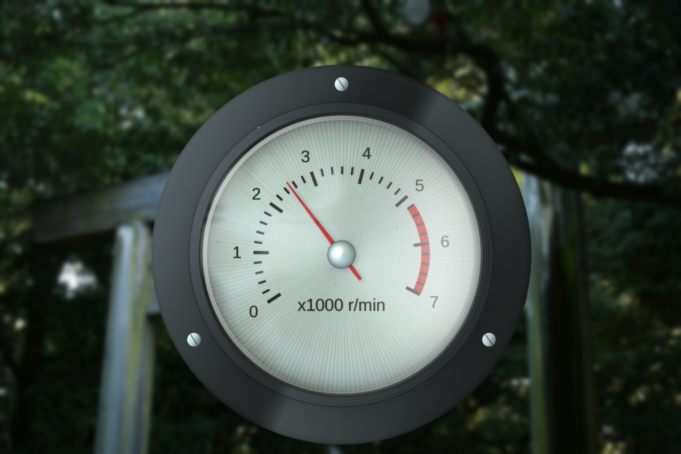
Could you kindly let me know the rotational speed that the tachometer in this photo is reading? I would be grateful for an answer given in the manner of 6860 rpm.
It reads 2500 rpm
